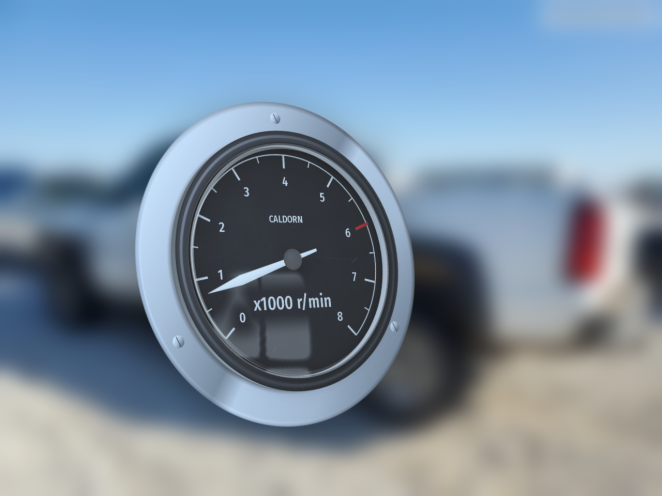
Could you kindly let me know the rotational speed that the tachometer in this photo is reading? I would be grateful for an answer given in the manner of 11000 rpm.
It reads 750 rpm
